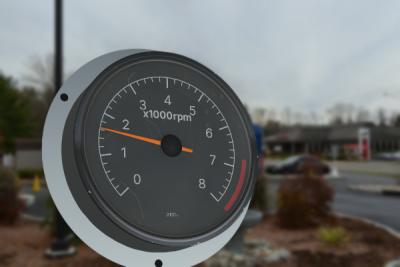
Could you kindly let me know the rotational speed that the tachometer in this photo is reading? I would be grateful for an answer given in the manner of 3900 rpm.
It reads 1600 rpm
